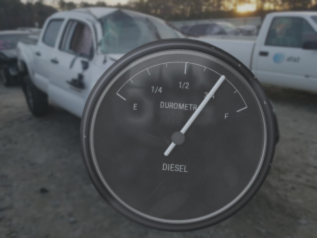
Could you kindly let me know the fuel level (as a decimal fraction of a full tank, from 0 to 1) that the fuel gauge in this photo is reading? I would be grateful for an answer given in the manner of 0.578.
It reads 0.75
